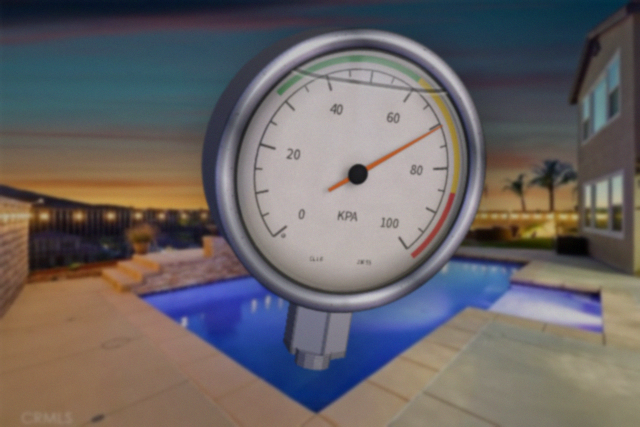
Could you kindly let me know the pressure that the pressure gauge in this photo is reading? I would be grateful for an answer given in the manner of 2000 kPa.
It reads 70 kPa
